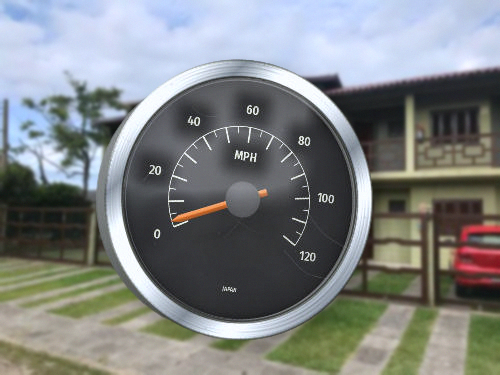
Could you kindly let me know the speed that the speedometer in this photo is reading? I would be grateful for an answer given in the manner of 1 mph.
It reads 2.5 mph
